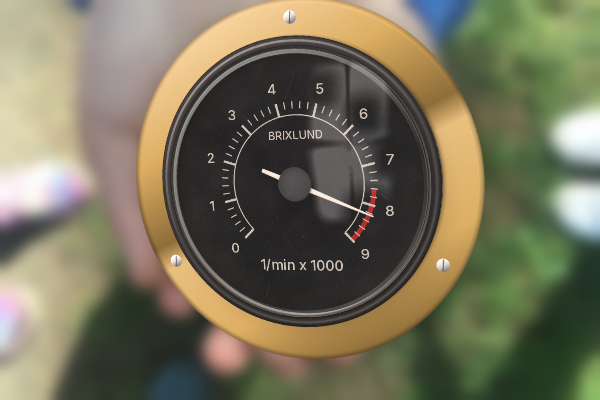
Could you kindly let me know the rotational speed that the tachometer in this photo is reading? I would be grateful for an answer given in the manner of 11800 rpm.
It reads 8200 rpm
